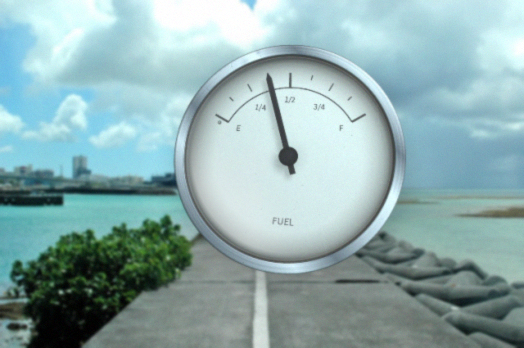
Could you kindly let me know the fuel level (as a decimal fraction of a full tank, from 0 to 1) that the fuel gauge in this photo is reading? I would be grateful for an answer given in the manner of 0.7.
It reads 0.375
